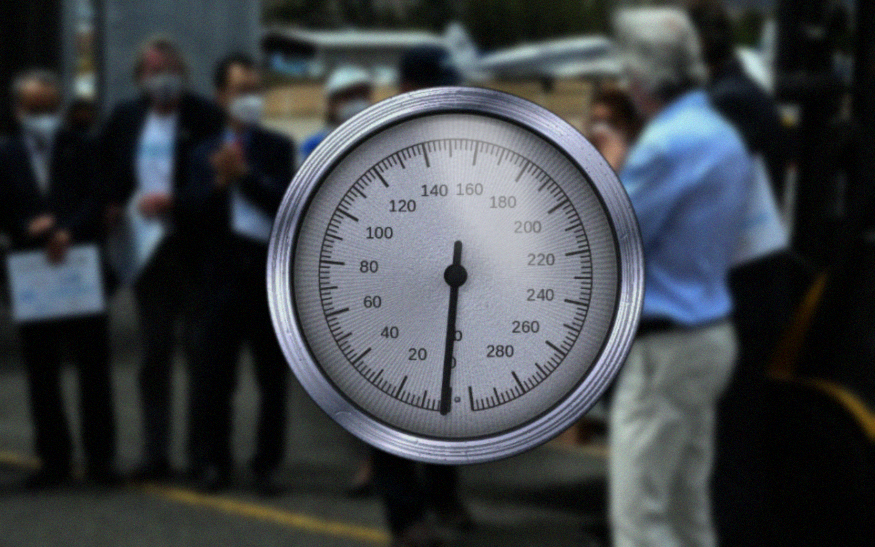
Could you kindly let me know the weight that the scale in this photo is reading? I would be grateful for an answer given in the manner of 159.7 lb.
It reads 2 lb
